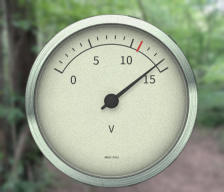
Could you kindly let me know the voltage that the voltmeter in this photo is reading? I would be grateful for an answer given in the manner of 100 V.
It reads 14 V
